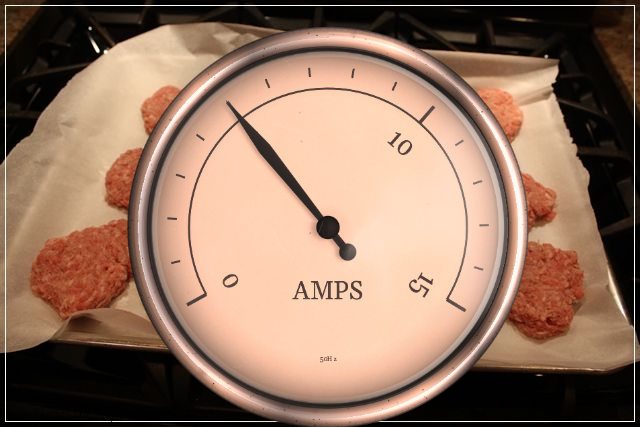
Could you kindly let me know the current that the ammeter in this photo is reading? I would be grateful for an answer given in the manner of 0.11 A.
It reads 5 A
